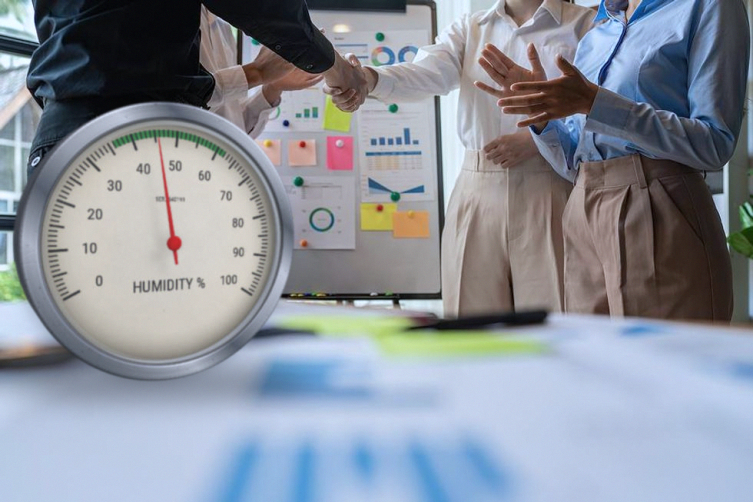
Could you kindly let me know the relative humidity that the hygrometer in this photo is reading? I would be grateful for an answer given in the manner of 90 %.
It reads 45 %
